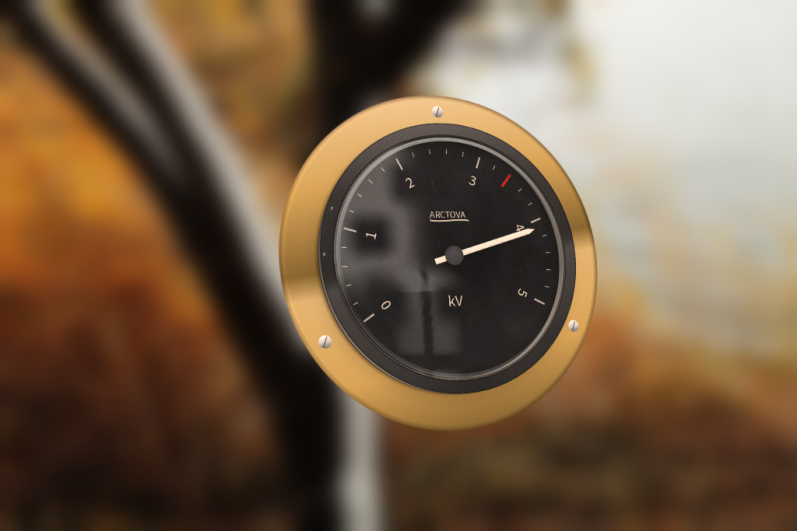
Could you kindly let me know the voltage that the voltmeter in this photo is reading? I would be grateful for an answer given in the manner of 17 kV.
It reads 4.1 kV
